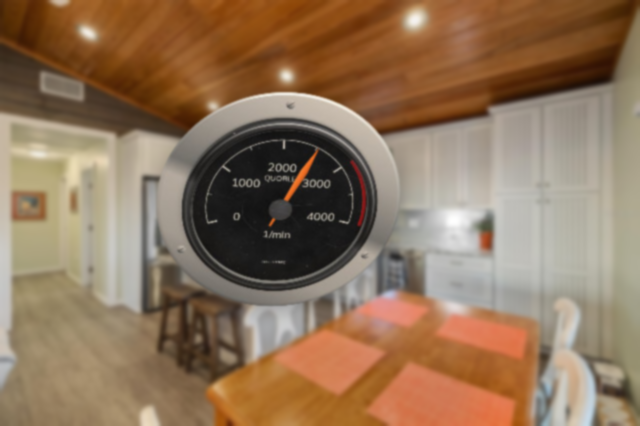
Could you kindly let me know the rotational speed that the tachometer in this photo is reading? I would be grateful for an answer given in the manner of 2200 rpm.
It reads 2500 rpm
